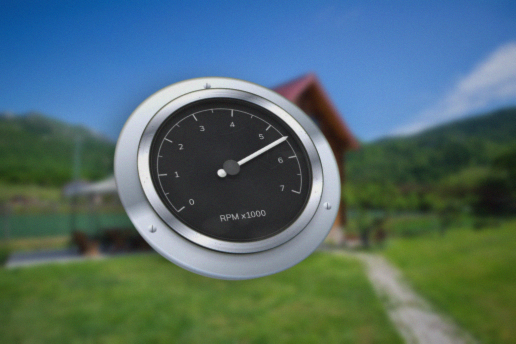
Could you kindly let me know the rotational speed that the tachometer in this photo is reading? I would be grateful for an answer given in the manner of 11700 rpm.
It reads 5500 rpm
